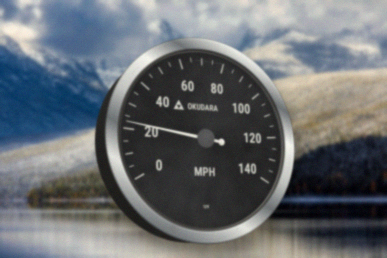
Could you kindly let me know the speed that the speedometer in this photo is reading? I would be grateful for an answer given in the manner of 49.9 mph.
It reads 22.5 mph
